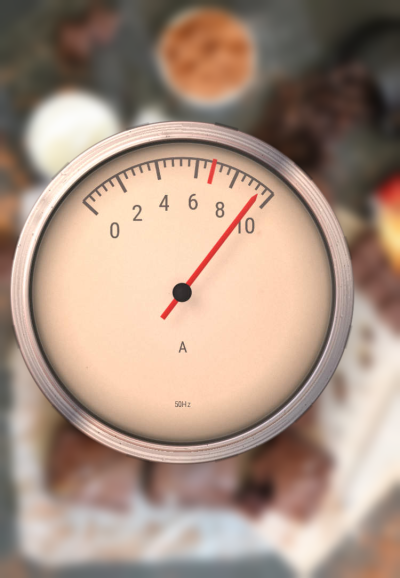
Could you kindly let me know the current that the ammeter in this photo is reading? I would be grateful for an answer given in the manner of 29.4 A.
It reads 9.4 A
